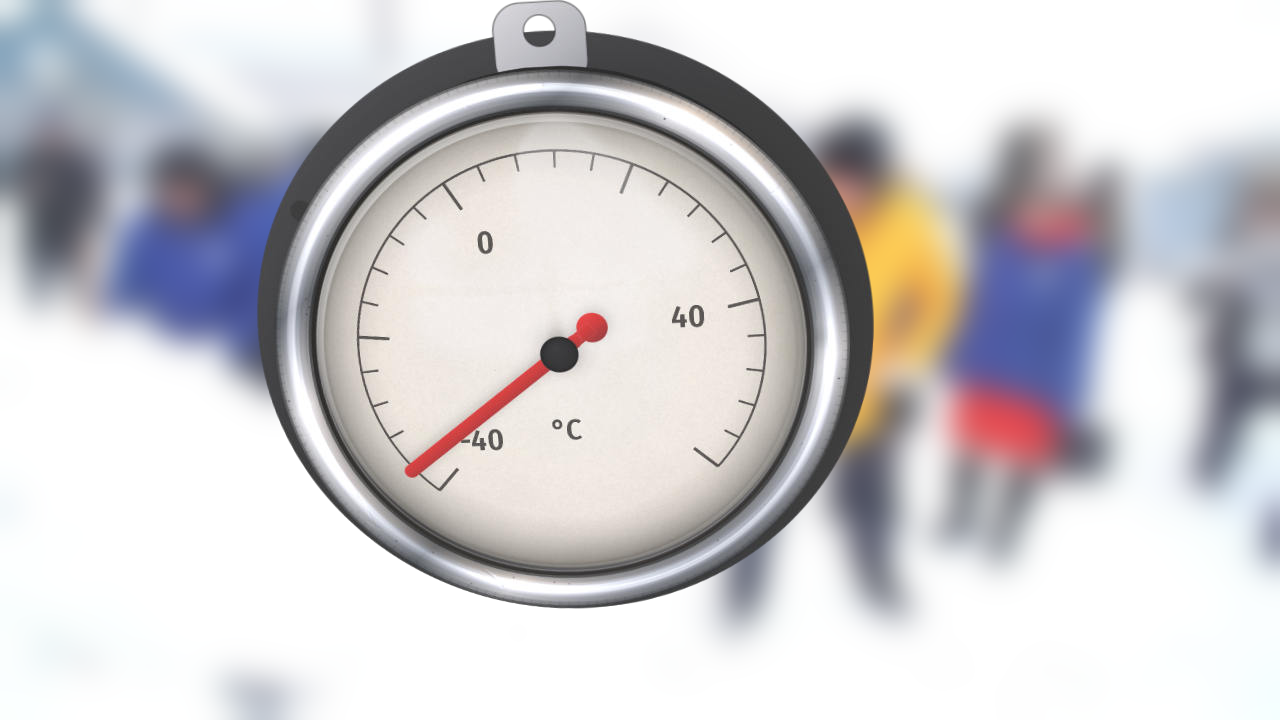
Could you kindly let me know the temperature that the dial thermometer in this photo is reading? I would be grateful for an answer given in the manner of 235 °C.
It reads -36 °C
